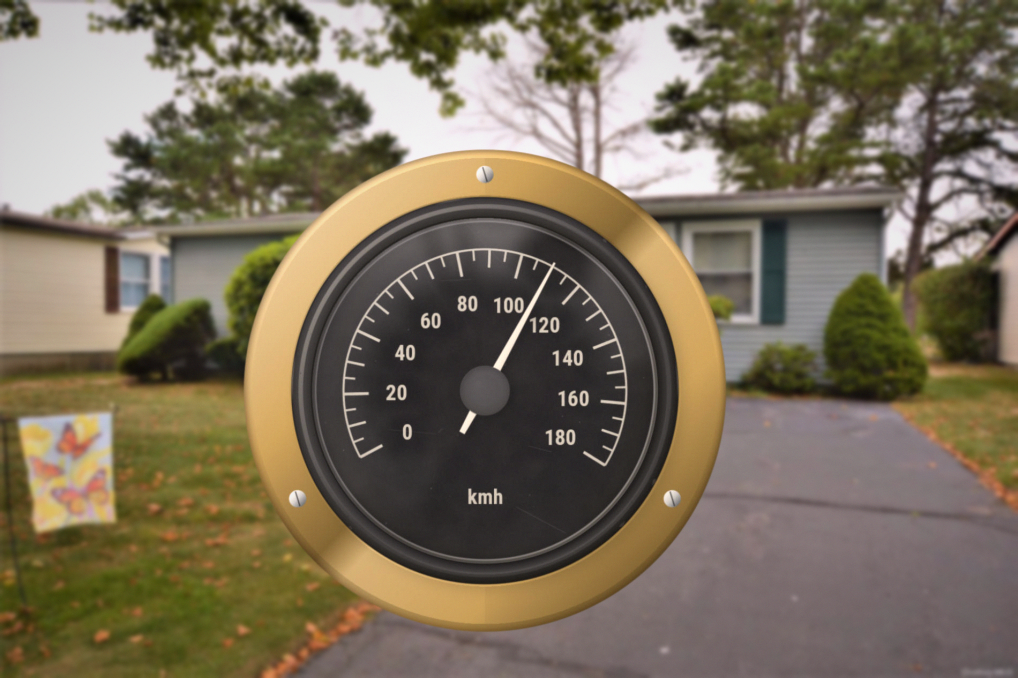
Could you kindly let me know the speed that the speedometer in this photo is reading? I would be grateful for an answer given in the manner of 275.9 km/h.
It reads 110 km/h
